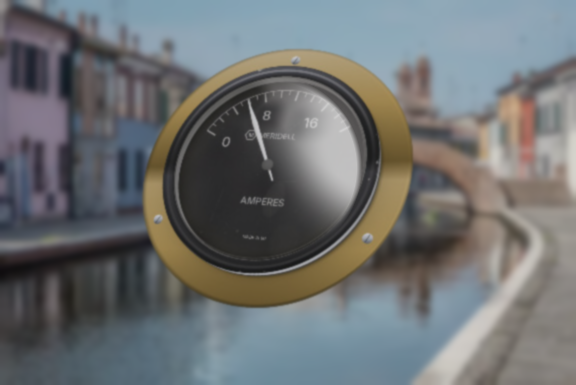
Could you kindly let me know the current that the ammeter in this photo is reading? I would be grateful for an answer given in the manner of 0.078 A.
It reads 6 A
